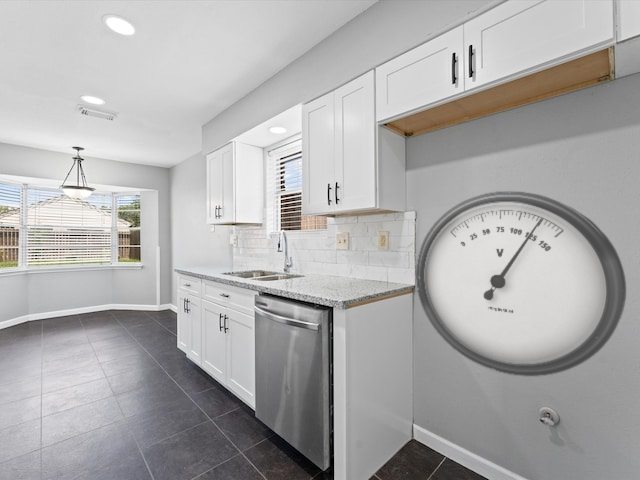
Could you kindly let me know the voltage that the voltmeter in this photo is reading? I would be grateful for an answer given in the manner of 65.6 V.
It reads 125 V
